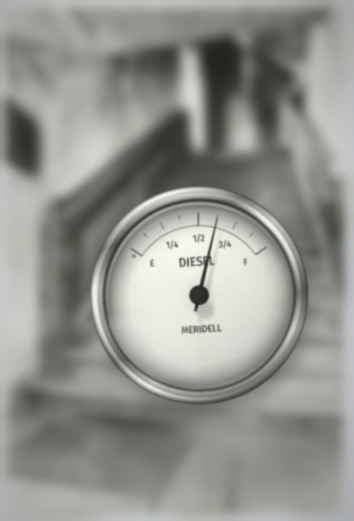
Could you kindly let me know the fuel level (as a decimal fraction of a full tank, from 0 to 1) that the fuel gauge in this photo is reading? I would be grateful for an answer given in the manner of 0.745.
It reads 0.625
